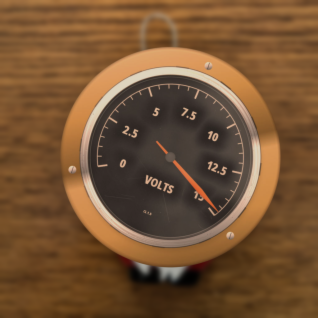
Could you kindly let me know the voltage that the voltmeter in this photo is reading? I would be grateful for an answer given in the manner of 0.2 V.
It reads 14.75 V
